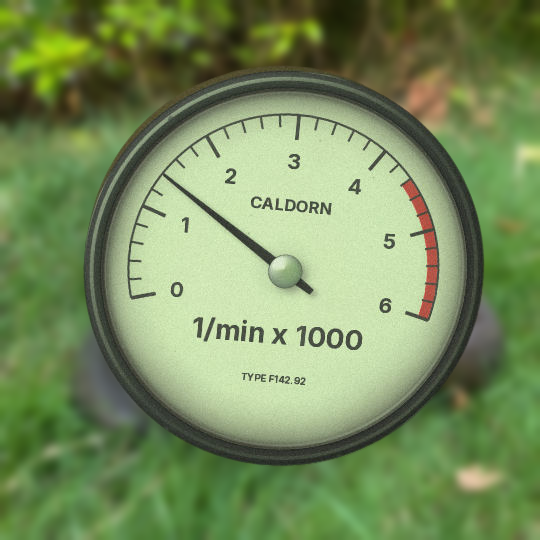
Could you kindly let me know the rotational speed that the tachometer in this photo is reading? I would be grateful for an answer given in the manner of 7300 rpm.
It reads 1400 rpm
